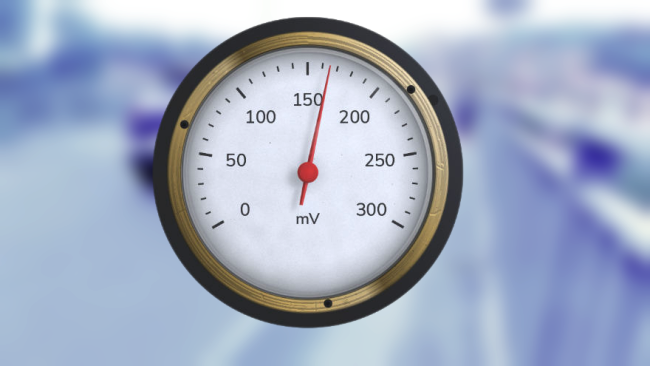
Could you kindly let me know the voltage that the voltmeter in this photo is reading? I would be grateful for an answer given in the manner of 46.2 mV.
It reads 165 mV
